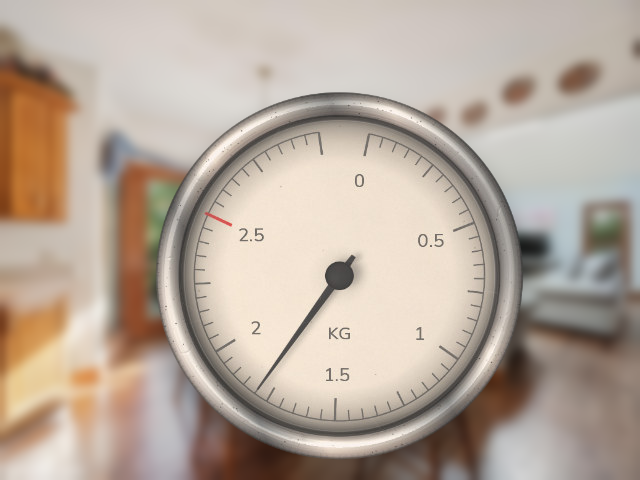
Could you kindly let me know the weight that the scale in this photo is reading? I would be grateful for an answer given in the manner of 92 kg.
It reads 1.8 kg
